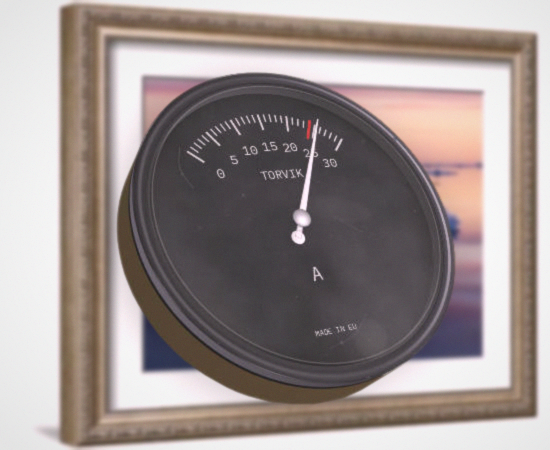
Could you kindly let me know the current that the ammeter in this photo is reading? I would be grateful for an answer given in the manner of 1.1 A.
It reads 25 A
